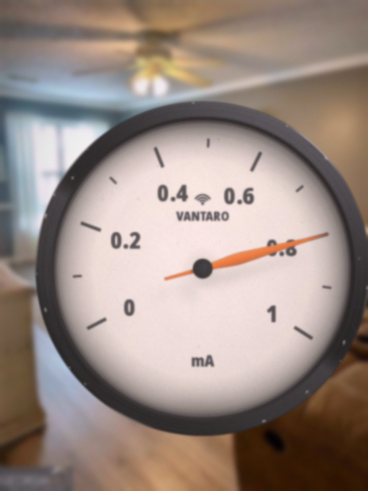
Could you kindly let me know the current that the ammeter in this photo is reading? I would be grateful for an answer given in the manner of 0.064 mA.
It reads 0.8 mA
